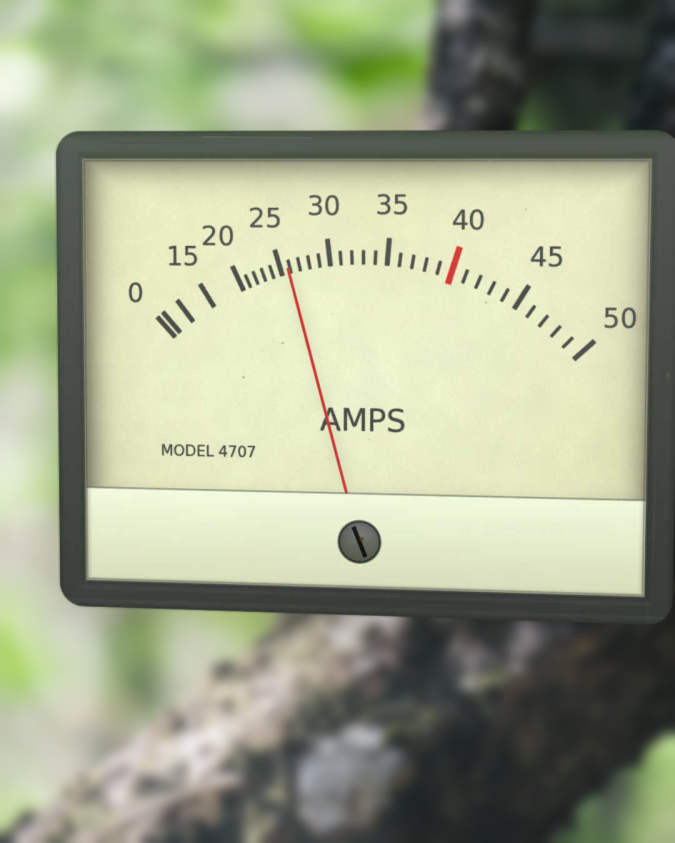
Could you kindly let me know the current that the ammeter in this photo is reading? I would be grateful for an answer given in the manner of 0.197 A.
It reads 26 A
